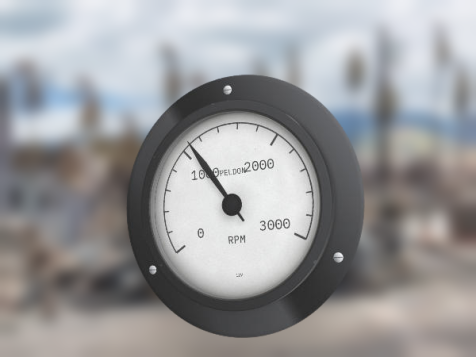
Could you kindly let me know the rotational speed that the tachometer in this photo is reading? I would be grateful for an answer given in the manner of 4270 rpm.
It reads 1100 rpm
